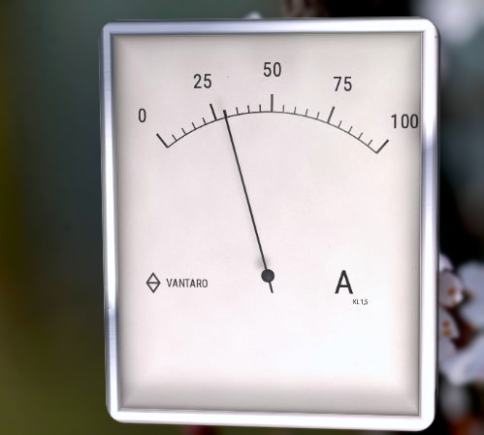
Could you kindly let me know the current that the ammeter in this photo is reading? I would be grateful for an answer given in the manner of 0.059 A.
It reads 30 A
